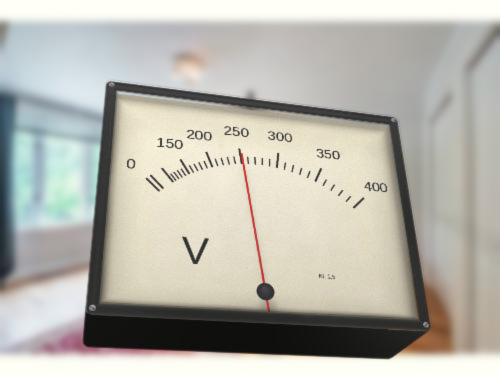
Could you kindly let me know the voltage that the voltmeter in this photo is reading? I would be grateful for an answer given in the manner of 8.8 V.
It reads 250 V
